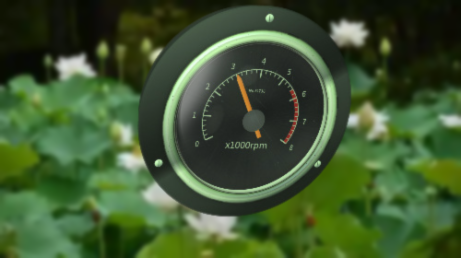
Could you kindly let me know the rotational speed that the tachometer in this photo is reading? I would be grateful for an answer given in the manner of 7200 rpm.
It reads 3000 rpm
